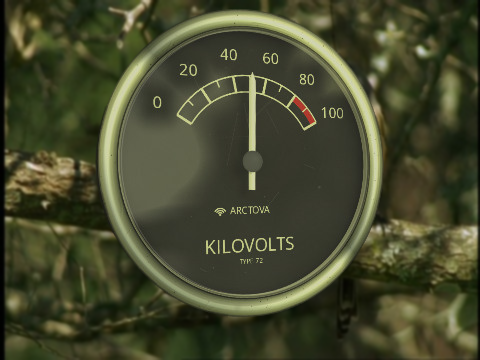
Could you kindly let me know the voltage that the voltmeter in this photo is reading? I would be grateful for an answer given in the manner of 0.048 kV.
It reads 50 kV
